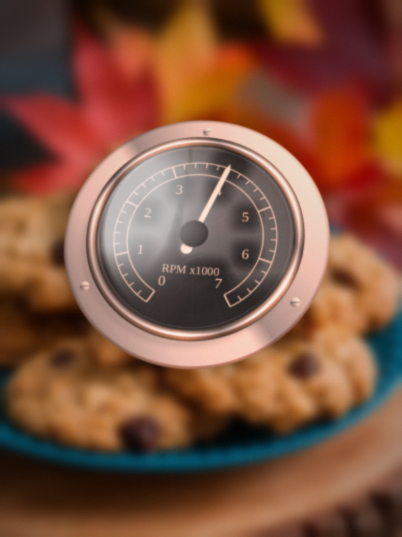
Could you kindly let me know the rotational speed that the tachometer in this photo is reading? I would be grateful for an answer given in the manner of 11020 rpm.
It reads 4000 rpm
